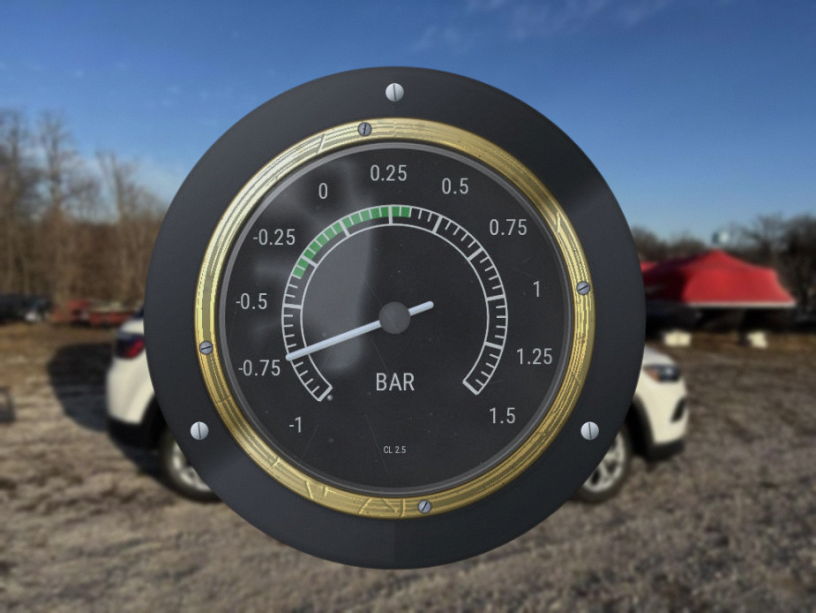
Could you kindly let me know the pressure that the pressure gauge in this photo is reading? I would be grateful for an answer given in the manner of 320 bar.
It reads -0.75 bar
